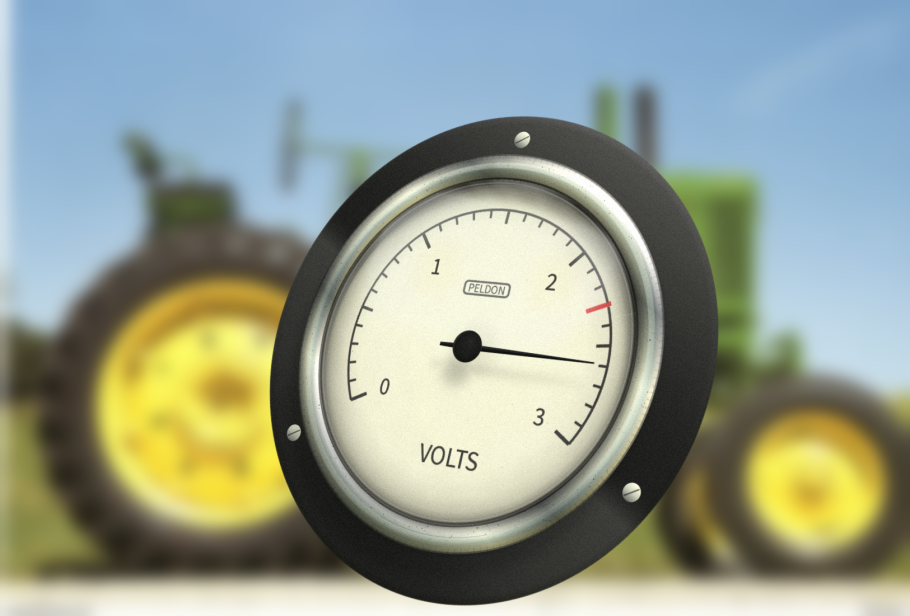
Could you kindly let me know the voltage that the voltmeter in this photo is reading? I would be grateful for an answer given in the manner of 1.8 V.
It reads 2.6 V
